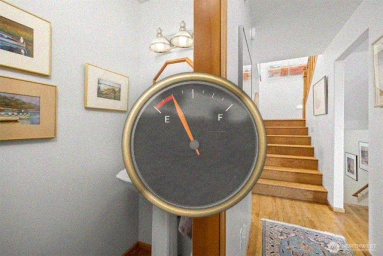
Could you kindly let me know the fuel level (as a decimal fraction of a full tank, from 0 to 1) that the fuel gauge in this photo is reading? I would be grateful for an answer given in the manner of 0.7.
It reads 0.25
